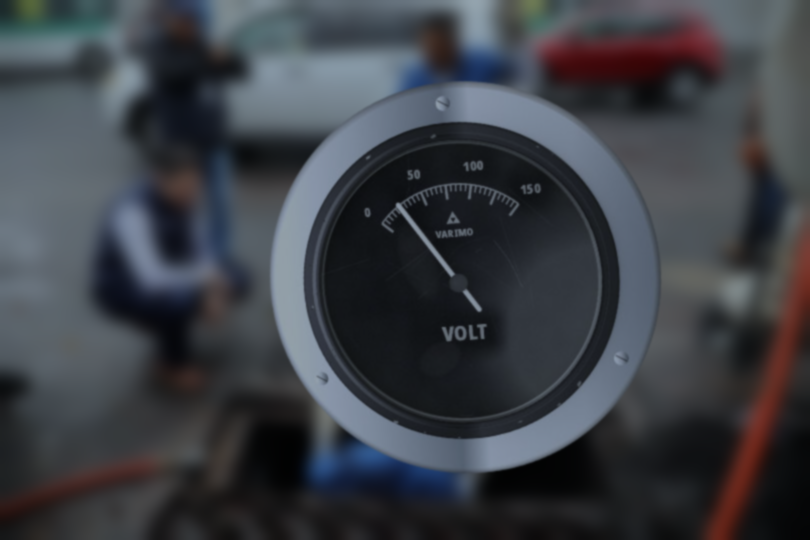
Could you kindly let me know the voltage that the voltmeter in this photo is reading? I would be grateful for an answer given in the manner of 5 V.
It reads 25 V
